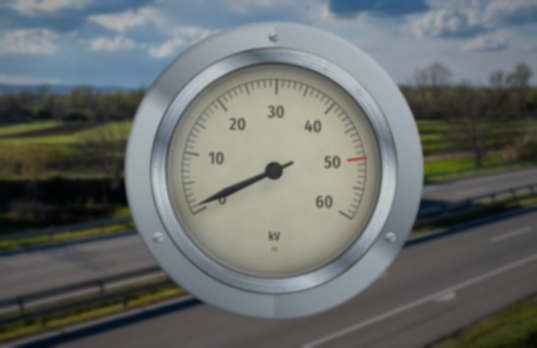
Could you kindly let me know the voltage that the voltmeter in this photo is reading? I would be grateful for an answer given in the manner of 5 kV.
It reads 1 kV
